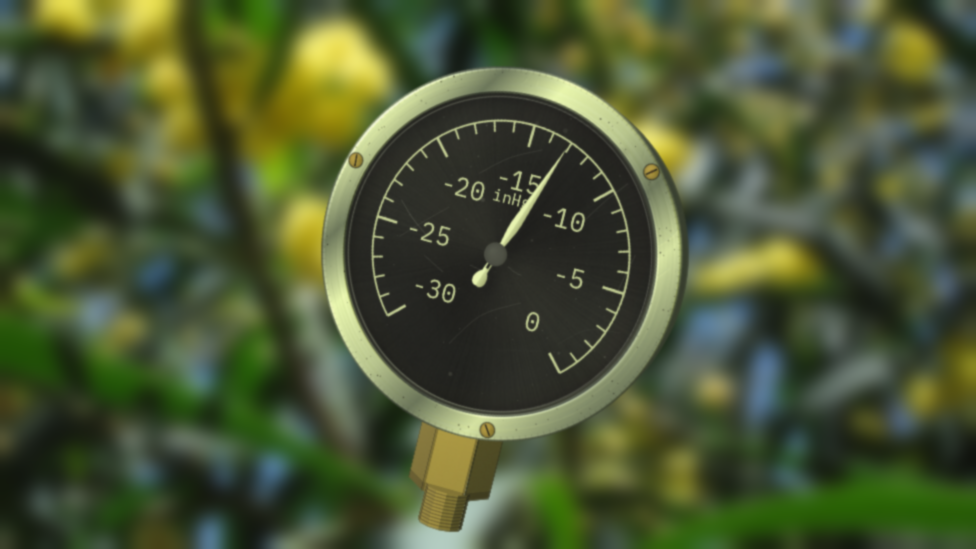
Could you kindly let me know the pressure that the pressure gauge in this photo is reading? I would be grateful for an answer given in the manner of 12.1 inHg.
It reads -13 inHg
